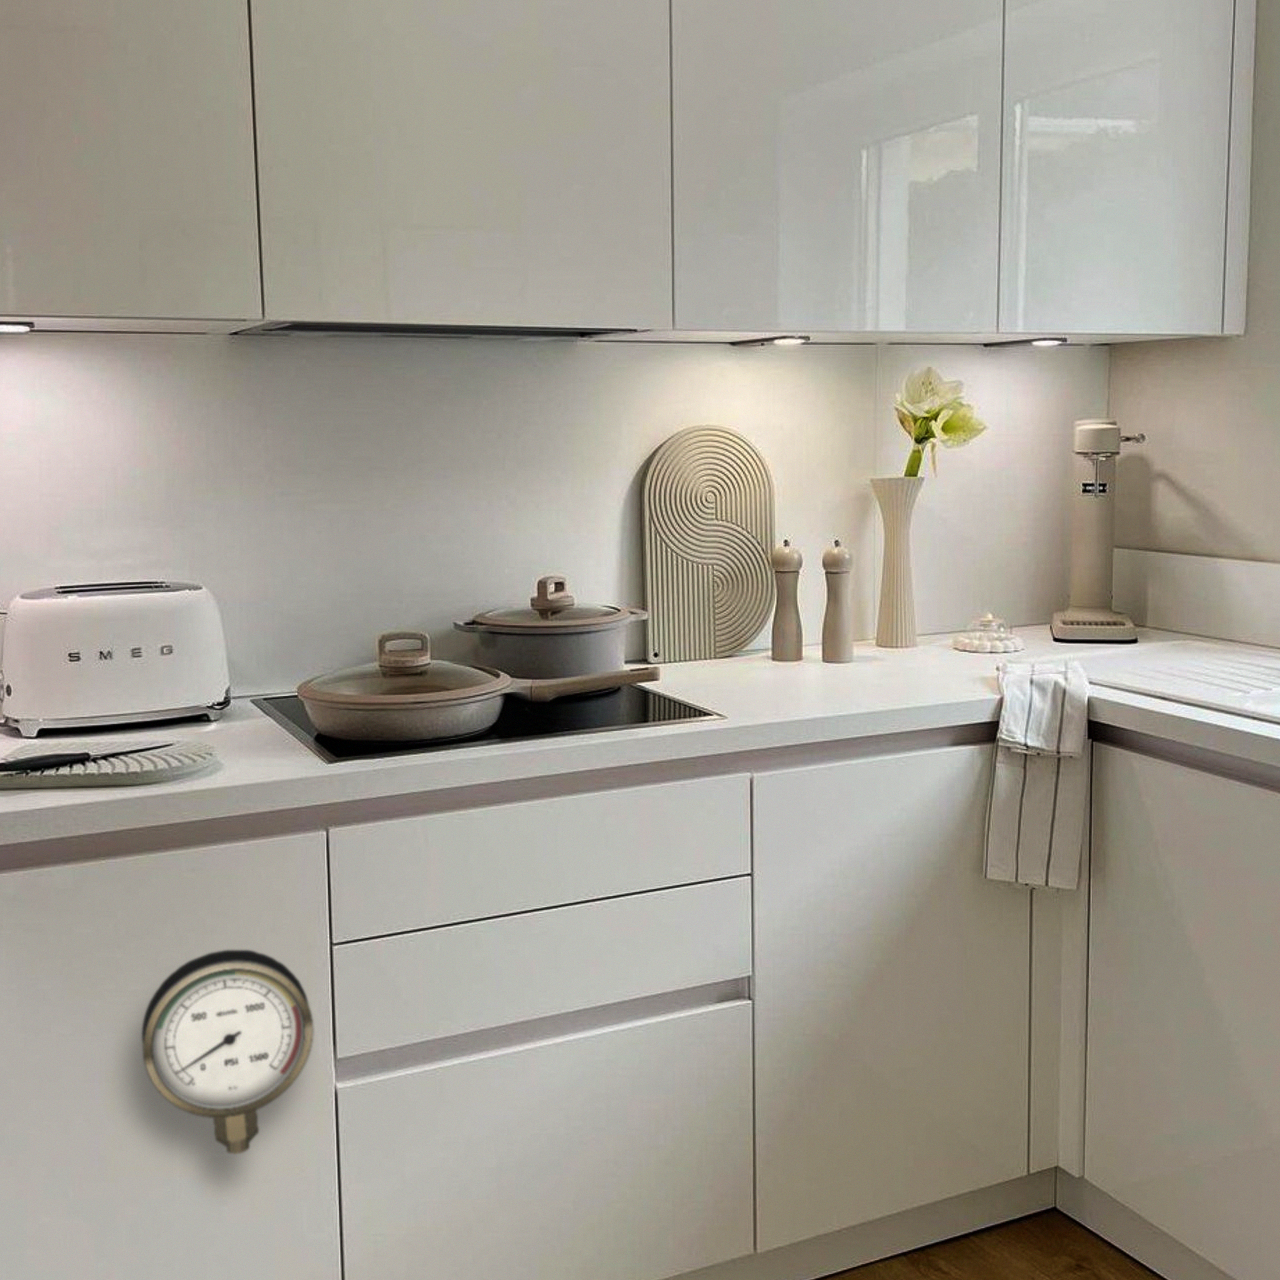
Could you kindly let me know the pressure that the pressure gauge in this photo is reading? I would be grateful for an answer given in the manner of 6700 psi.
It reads 100 psi
